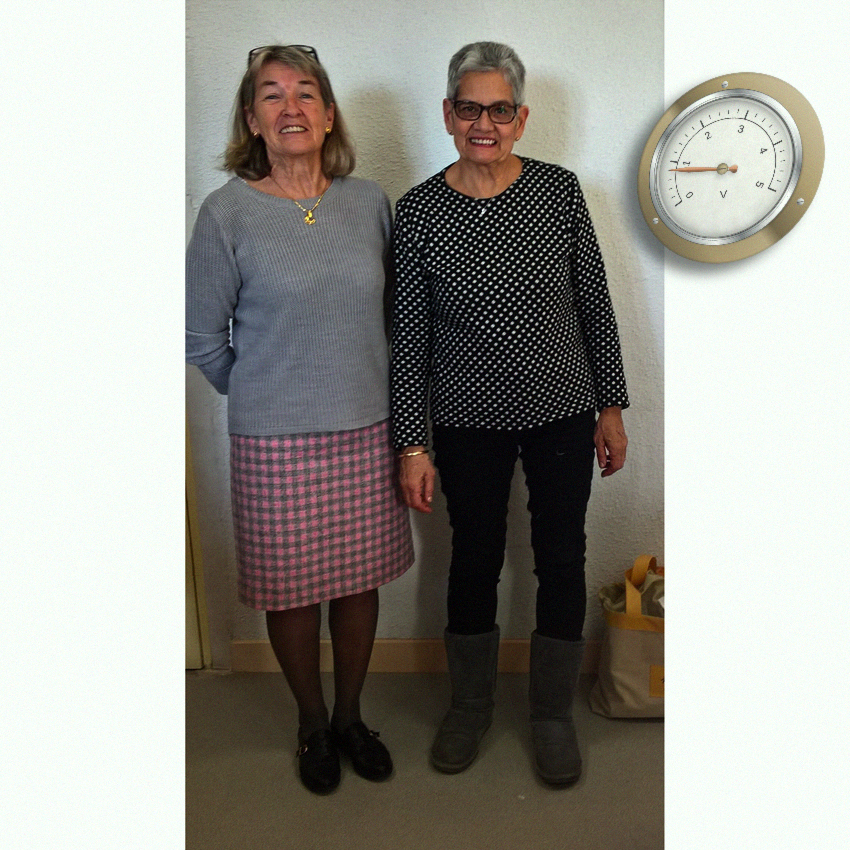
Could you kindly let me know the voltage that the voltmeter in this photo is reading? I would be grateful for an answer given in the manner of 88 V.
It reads 0.8 V
